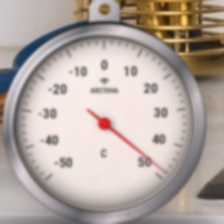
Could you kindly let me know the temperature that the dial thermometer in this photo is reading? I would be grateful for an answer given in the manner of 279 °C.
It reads 48 °C
